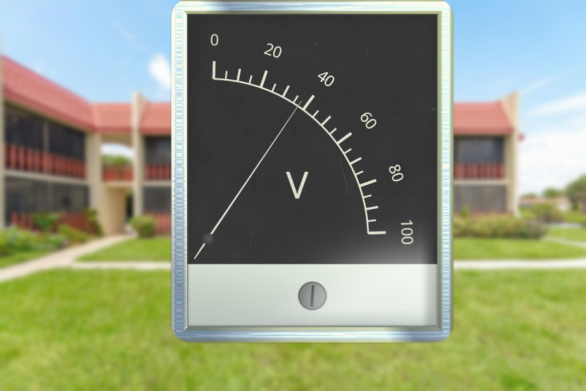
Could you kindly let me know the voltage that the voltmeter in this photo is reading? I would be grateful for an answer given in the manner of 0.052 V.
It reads 37.5 V
